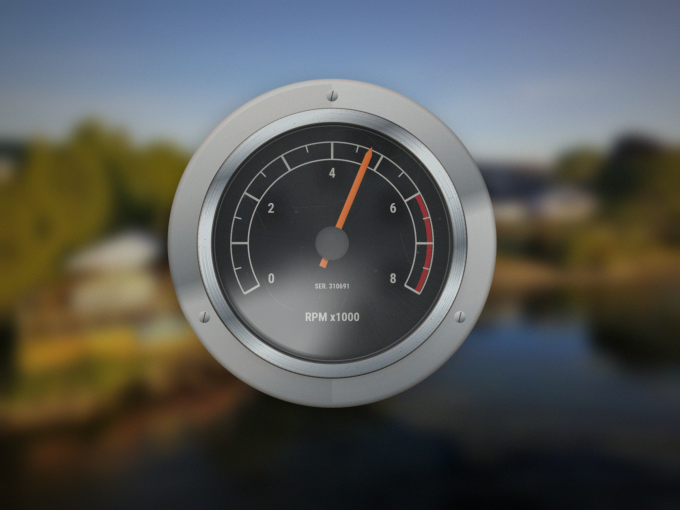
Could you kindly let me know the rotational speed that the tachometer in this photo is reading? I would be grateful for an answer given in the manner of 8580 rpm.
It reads 4750 rpm
